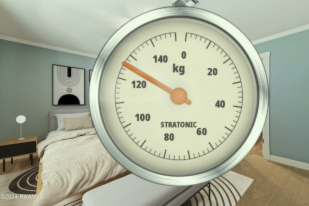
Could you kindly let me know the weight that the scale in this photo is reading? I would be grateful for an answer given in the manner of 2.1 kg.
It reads 126 kg
